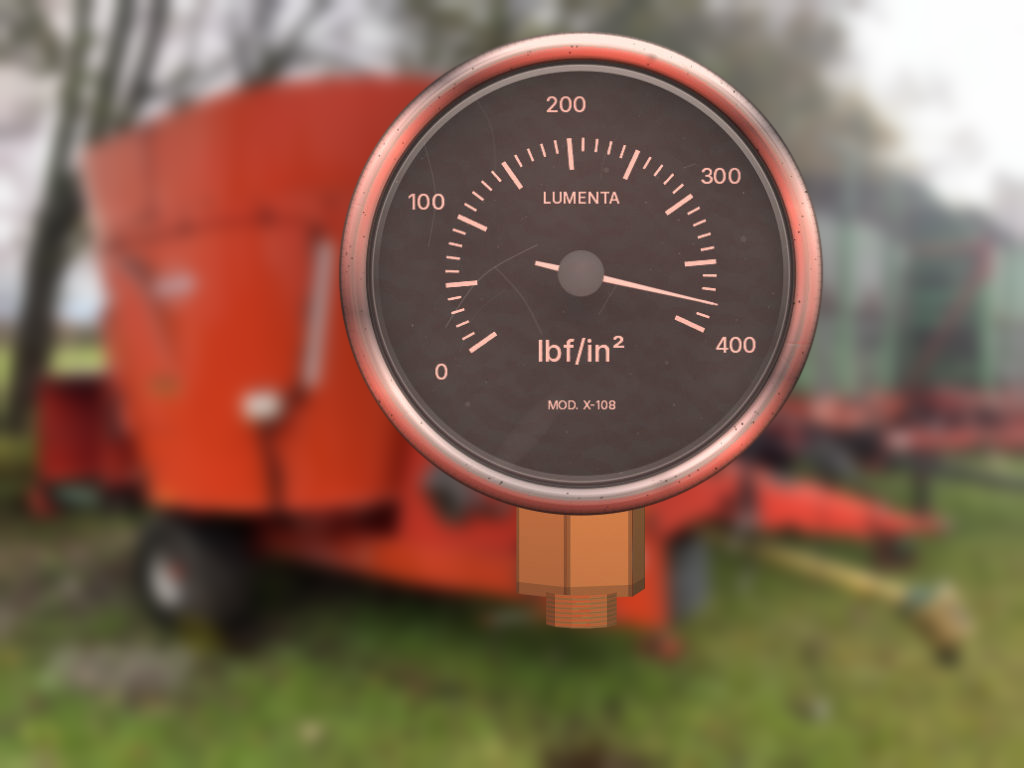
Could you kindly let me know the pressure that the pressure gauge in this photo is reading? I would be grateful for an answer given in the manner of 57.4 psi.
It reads 380 psi
